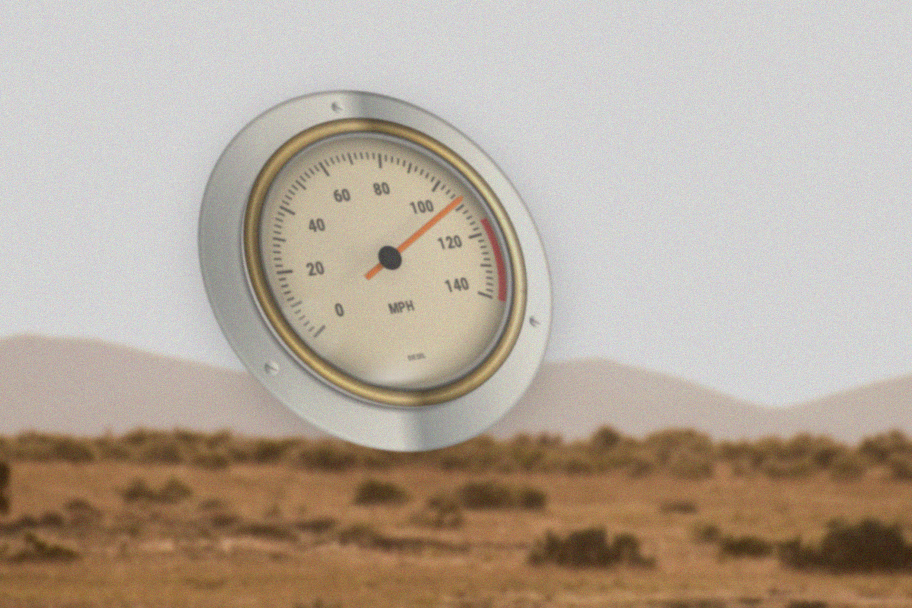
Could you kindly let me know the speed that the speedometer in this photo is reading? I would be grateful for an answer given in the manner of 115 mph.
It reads 108 mph
